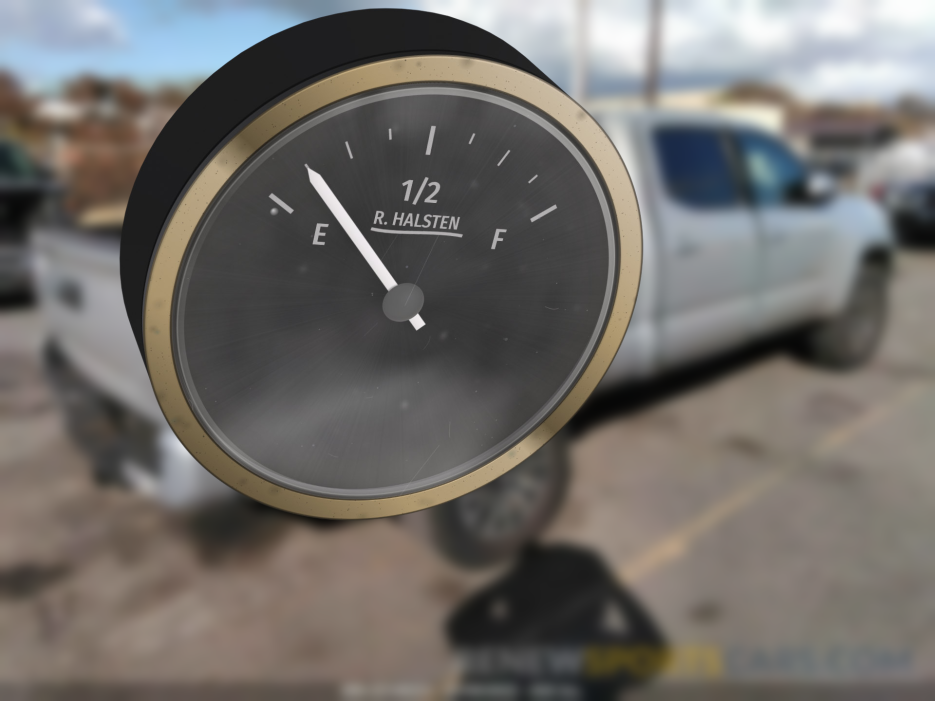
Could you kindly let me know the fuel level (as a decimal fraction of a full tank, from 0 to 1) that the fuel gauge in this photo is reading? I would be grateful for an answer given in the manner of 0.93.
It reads 0.125
